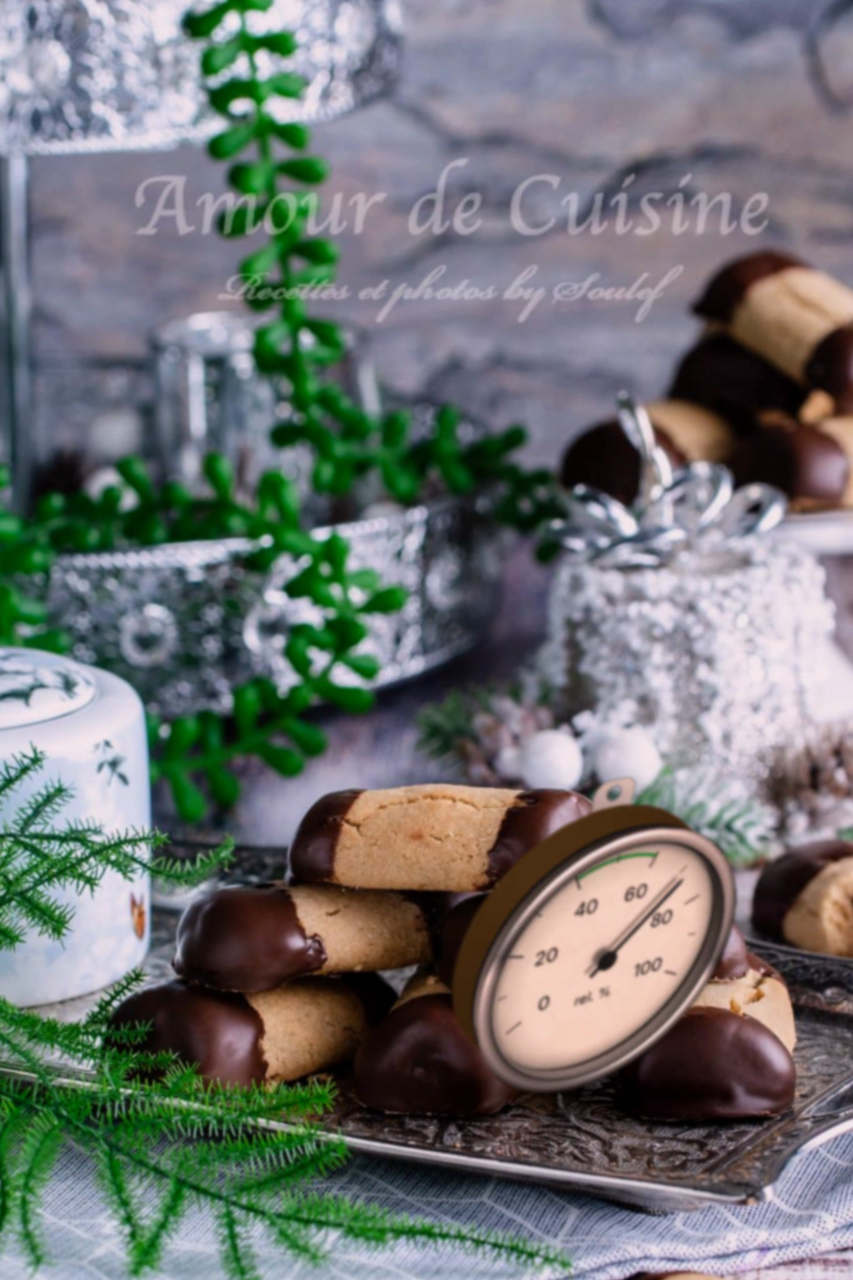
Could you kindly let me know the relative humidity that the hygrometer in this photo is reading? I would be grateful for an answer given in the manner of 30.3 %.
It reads 70 %
